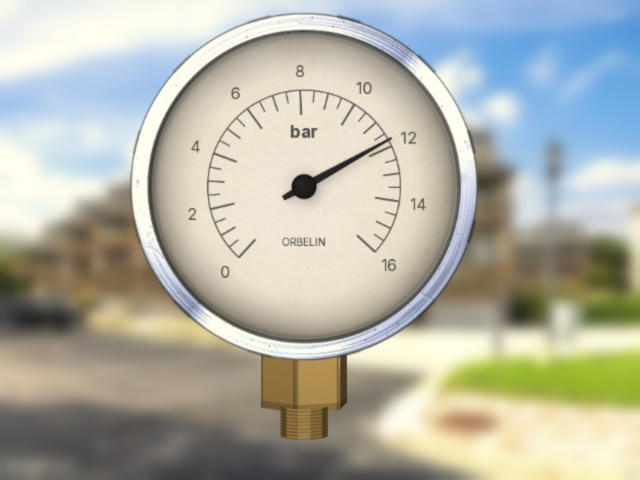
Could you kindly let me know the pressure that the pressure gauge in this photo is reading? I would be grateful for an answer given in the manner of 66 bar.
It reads 11.75 bar
